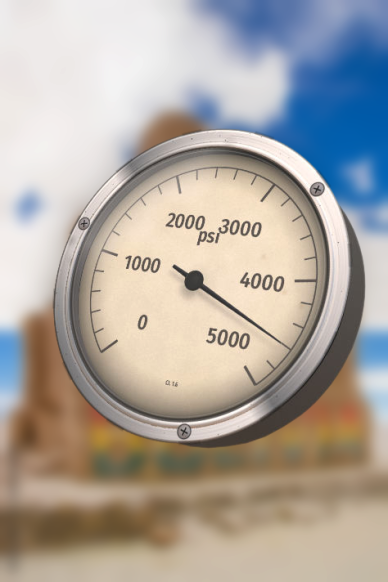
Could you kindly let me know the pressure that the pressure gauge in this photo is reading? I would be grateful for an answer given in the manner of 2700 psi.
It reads 4600 psi
